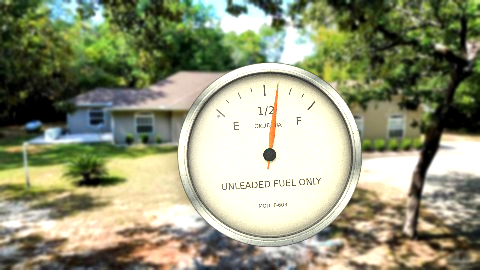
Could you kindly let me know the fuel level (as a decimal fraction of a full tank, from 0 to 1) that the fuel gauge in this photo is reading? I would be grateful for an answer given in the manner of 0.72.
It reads 0.625
